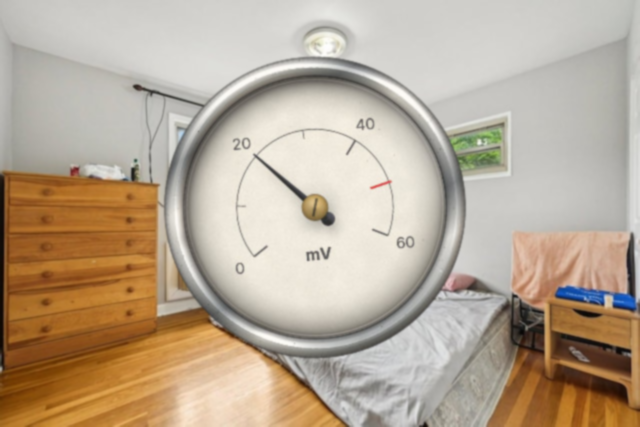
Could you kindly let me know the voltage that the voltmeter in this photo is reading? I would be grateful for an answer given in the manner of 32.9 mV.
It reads 20 mV
